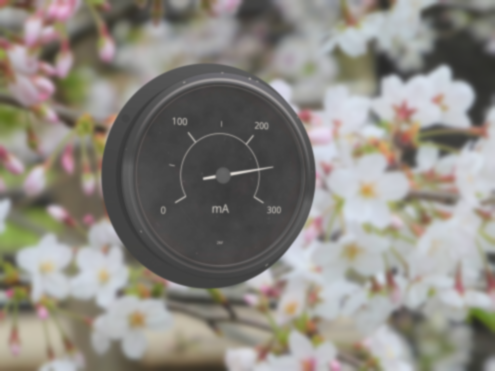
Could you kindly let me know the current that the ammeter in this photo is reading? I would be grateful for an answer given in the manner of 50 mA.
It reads 250 mA
